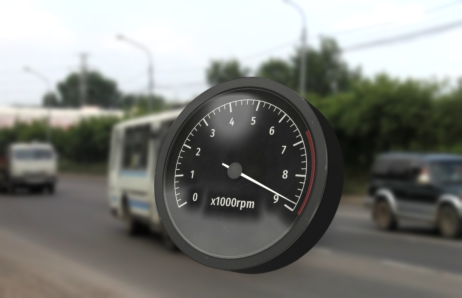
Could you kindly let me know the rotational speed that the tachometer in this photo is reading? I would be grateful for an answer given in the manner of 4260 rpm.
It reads 8800 rpm
